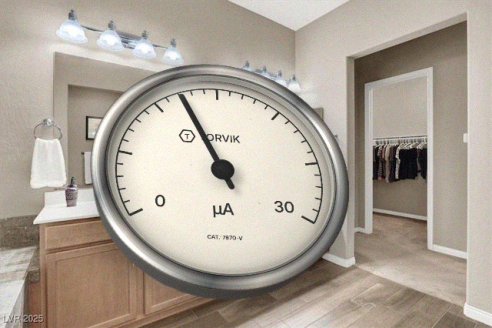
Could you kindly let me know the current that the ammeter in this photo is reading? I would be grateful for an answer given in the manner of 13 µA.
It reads 12 µA
